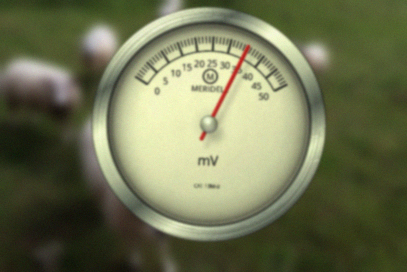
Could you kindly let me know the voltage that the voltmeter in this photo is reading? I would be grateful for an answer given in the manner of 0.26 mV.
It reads 35 mV
